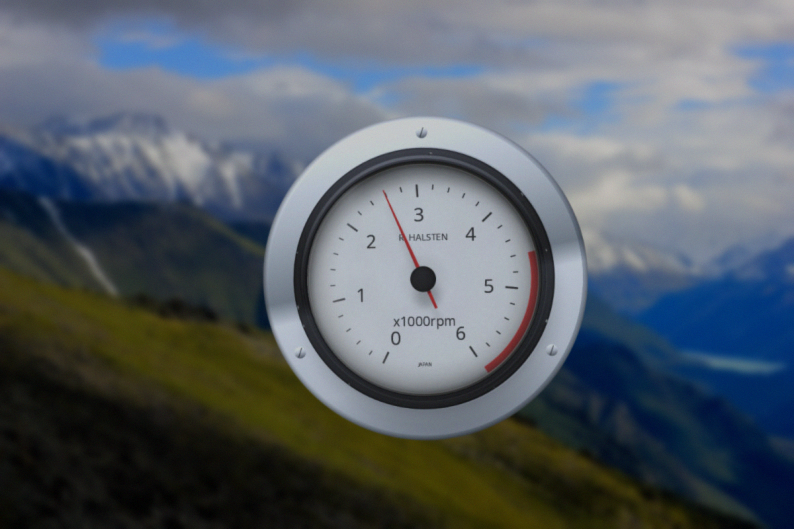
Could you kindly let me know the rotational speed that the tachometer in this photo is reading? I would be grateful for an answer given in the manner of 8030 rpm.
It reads 2600 rpm
